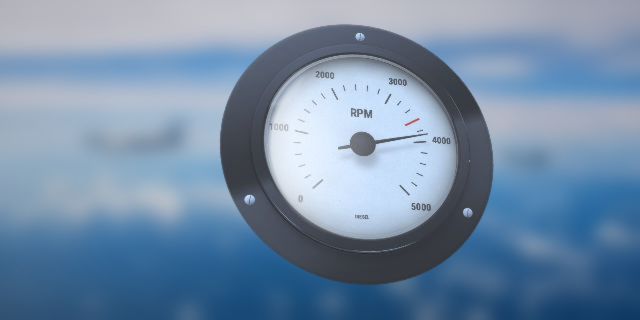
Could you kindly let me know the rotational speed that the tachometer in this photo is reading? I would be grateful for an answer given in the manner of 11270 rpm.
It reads 3900 rpm
